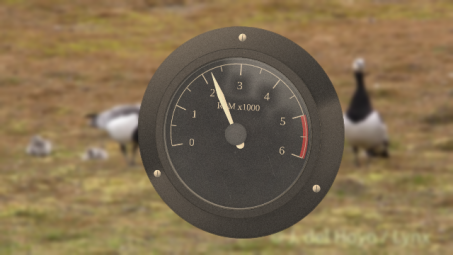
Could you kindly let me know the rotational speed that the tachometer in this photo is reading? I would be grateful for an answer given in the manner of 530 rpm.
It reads 2250 rpm
